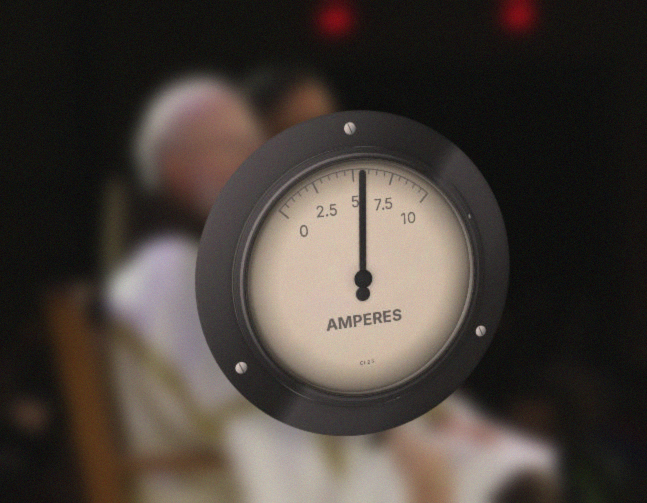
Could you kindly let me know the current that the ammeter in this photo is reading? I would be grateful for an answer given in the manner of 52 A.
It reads 5.5 A
